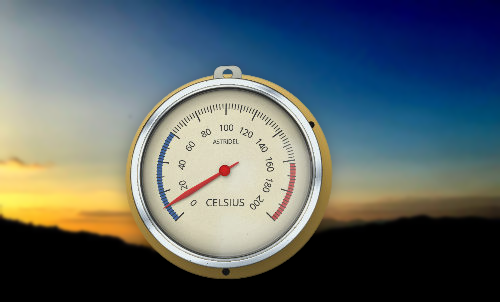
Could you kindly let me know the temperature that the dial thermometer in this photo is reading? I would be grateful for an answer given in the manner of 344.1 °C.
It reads 10 °C
